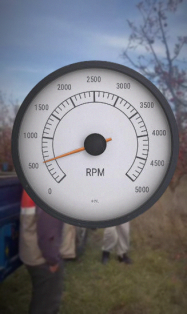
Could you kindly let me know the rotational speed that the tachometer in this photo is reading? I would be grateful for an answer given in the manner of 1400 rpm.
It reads 500 rpm
